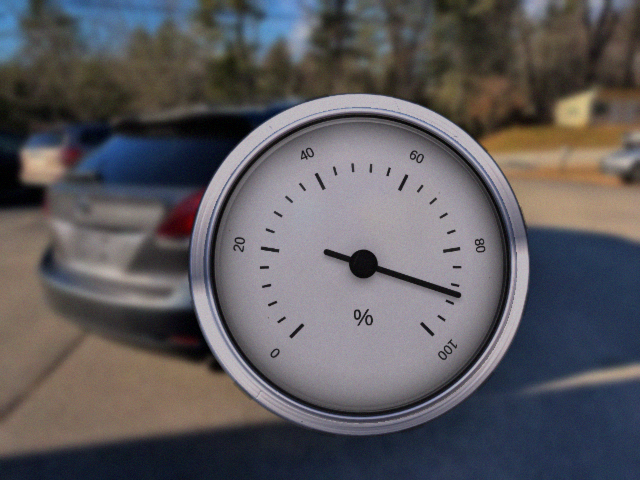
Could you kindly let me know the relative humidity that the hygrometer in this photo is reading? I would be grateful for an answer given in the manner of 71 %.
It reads 90 %
